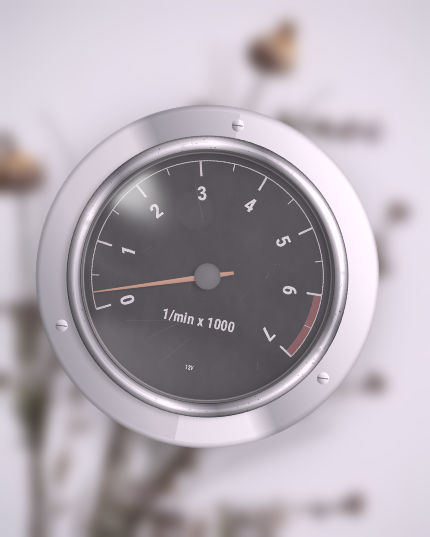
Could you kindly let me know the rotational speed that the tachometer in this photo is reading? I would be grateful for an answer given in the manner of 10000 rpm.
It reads 250 rpm
